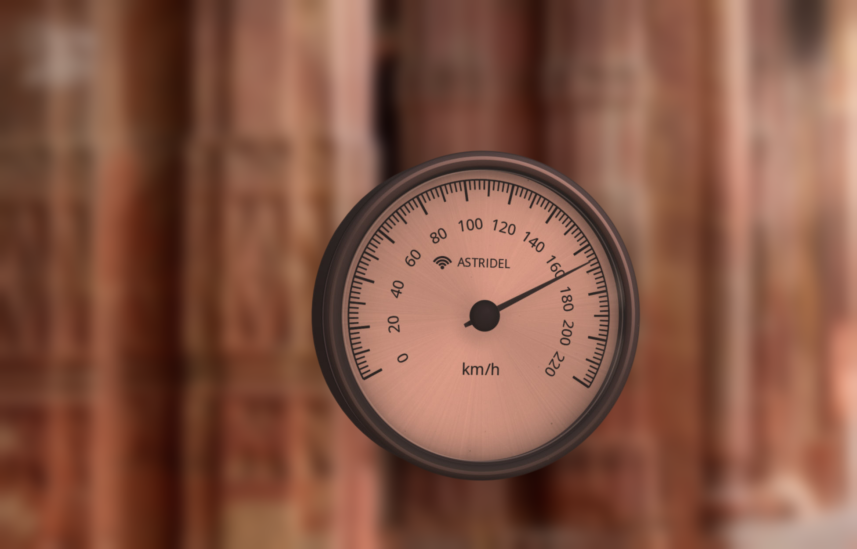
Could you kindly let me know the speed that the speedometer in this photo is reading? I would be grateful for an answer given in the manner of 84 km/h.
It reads 166 km/h
